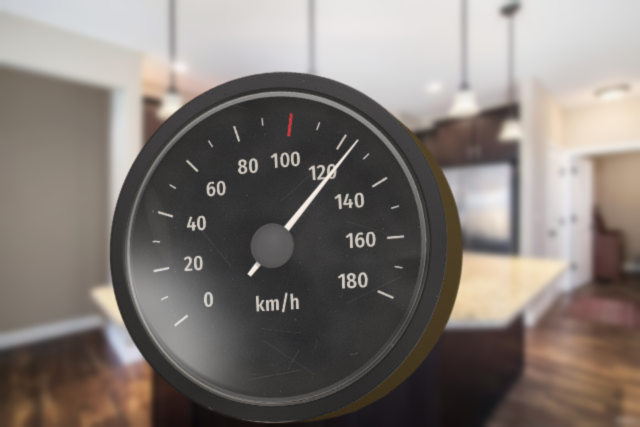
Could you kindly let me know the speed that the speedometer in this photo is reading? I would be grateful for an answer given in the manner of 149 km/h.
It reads 125 km/h
